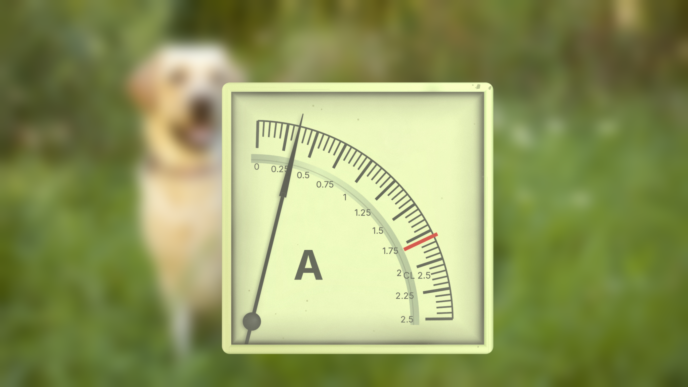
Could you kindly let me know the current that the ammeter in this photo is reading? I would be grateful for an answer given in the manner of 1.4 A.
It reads 0.35 A
